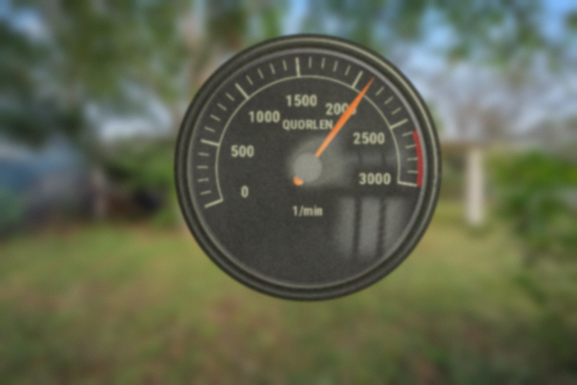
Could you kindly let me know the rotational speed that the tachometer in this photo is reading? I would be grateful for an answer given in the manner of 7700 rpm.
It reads 2100 rpm
